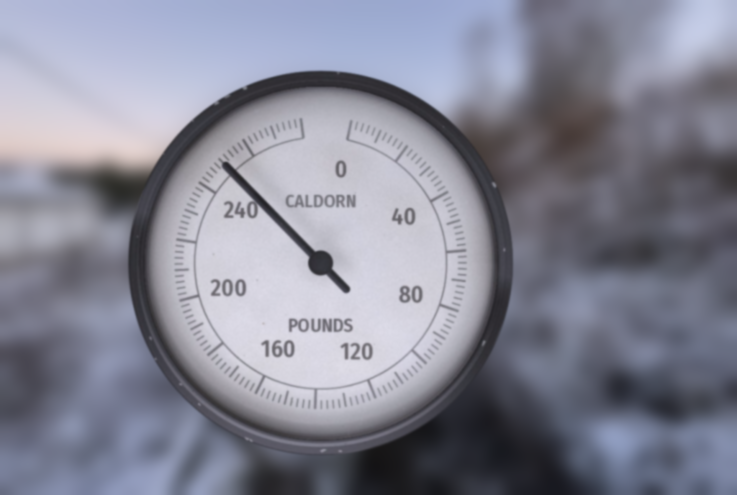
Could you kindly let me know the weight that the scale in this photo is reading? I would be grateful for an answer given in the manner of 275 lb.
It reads 250 lb
